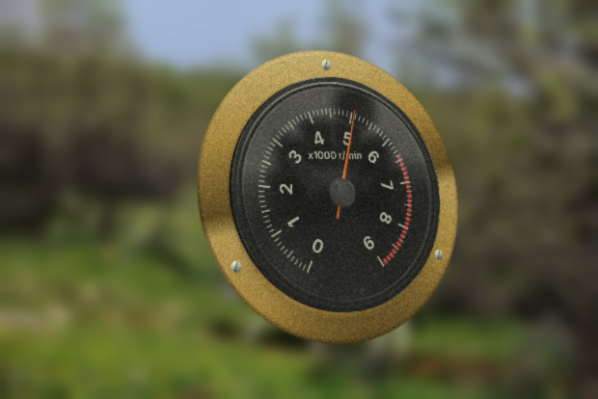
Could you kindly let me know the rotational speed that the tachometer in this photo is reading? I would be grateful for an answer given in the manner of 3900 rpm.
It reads 5000 rpm
